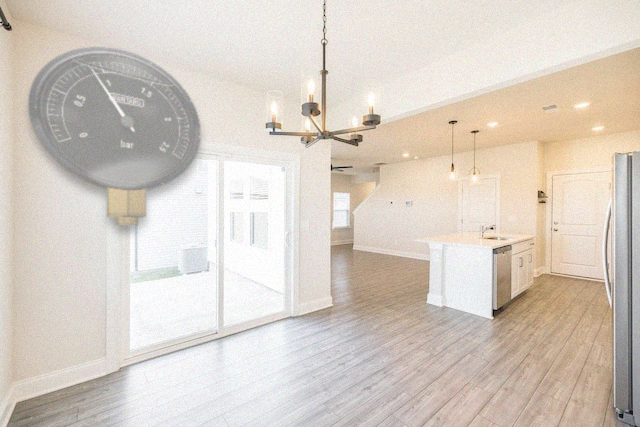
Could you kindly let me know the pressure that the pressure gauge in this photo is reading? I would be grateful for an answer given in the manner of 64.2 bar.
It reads 0.9 bar
